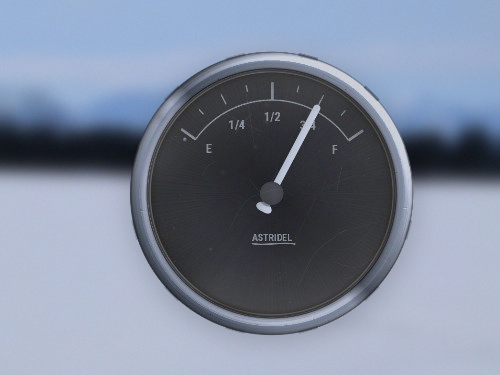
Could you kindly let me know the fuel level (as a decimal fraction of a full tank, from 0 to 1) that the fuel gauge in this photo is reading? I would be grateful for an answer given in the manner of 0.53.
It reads 0.75
